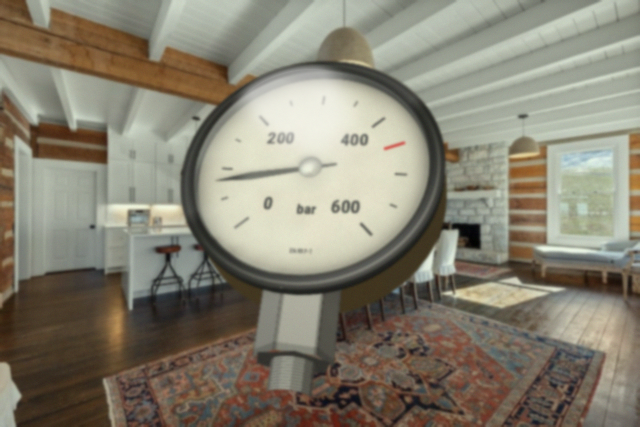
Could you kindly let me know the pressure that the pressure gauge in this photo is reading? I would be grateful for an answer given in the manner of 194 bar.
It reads 75 bar
